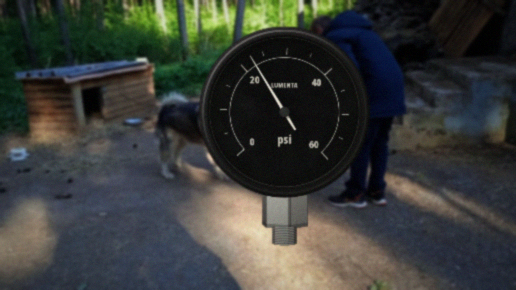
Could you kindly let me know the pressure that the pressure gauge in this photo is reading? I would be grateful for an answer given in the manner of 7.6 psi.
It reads 22.5 psi
